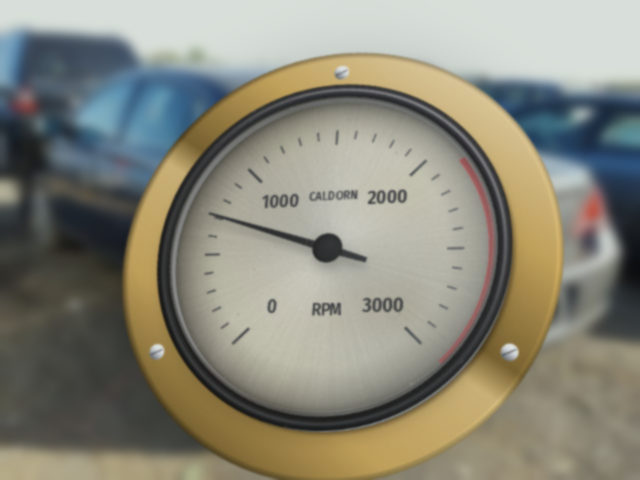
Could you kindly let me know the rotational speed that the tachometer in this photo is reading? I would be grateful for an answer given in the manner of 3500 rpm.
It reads 700 rpm
